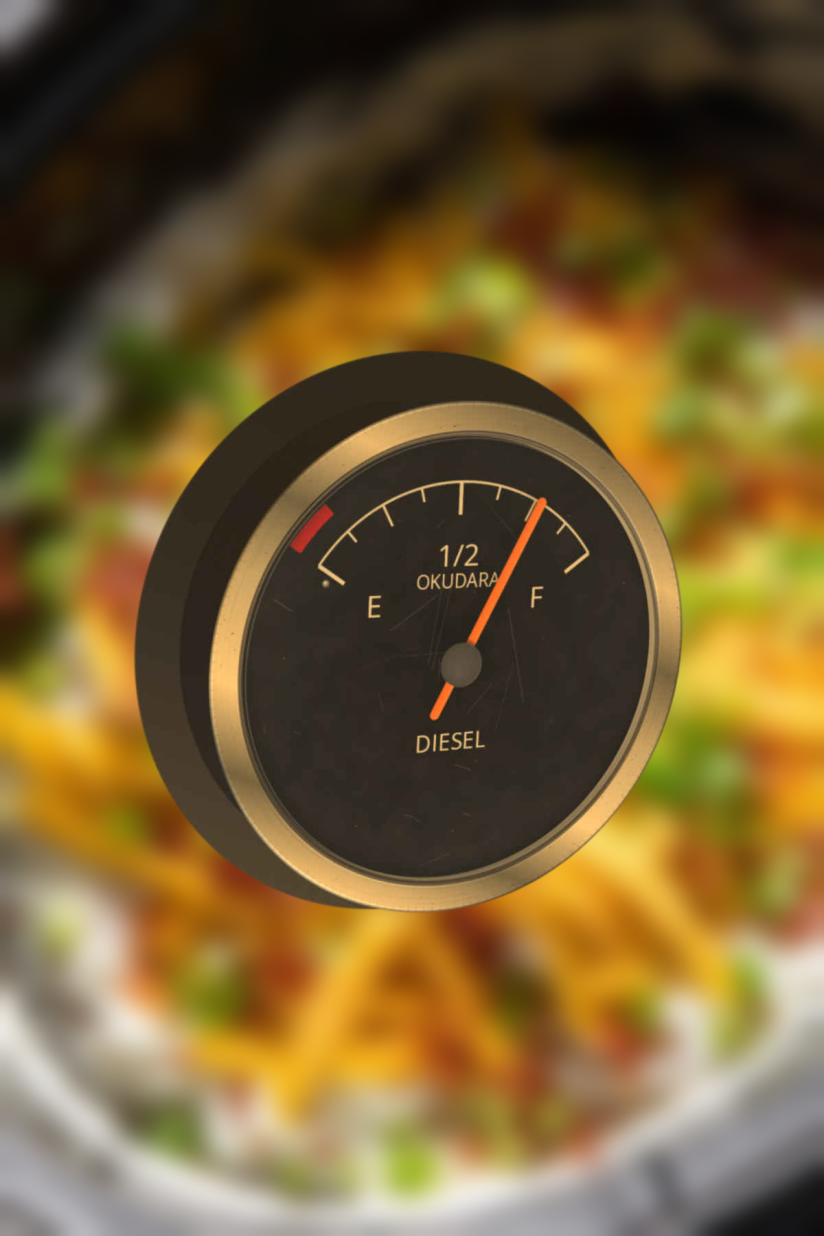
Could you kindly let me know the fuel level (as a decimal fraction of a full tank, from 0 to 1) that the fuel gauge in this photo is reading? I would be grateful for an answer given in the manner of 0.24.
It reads 0.75
